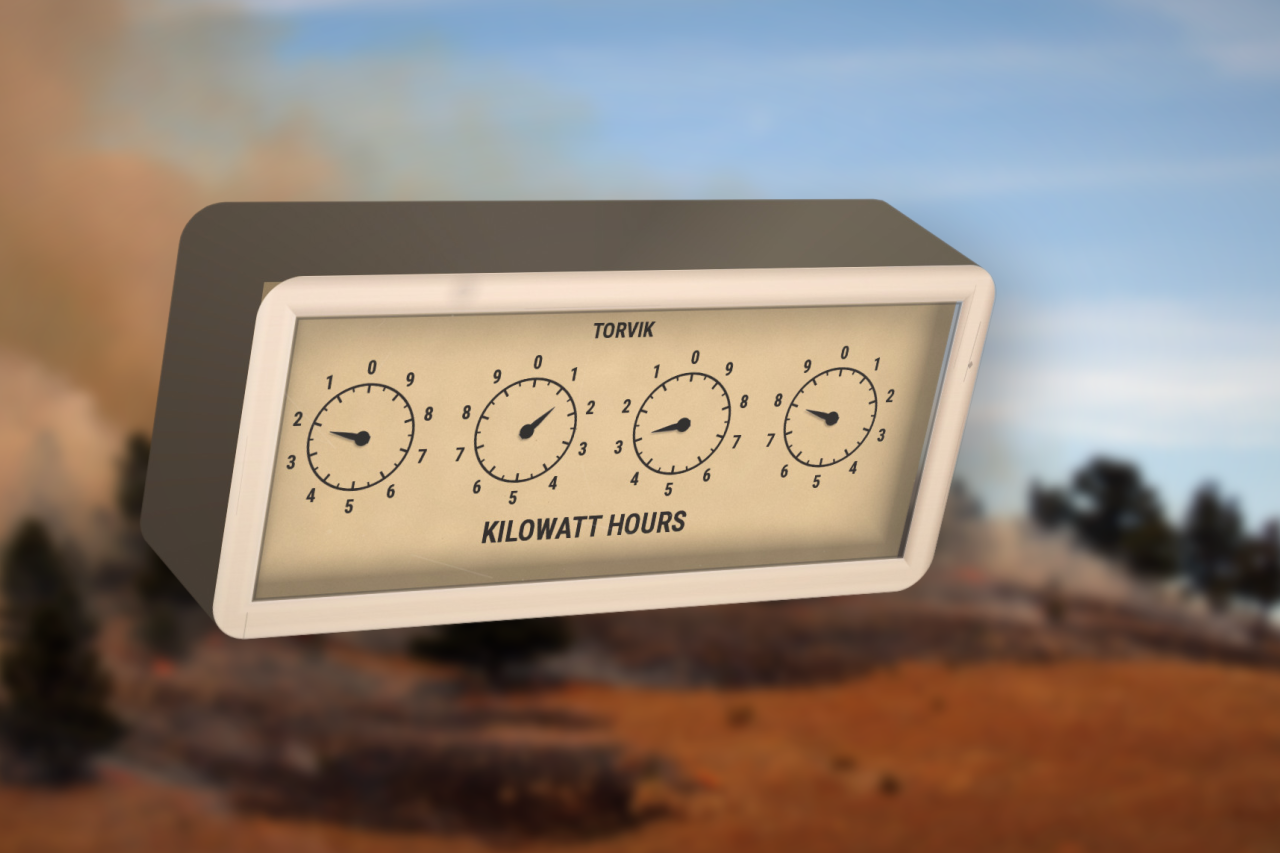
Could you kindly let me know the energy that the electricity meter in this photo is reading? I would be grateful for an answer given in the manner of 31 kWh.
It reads 2128 kWh
